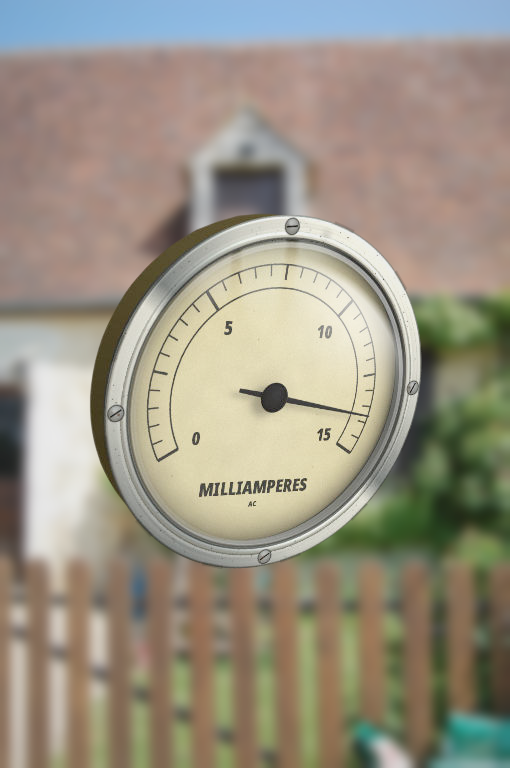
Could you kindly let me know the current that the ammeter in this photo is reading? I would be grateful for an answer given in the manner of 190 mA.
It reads 13.75 mA
